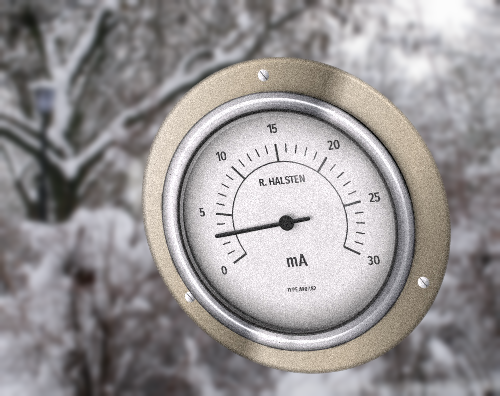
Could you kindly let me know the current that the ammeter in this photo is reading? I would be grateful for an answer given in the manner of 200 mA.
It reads 3 mA
